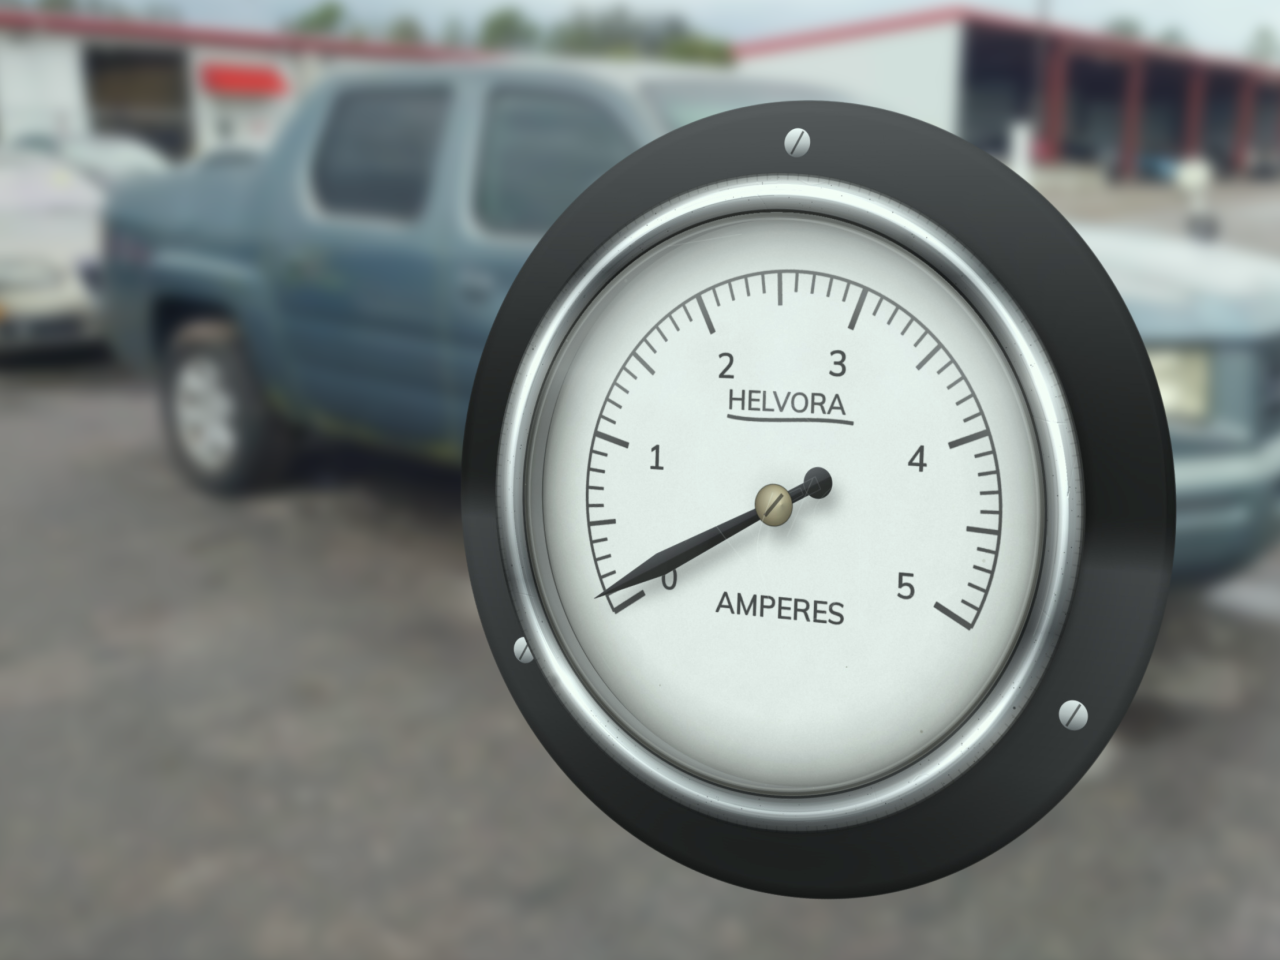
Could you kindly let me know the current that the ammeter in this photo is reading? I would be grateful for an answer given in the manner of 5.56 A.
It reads 0.1 A
